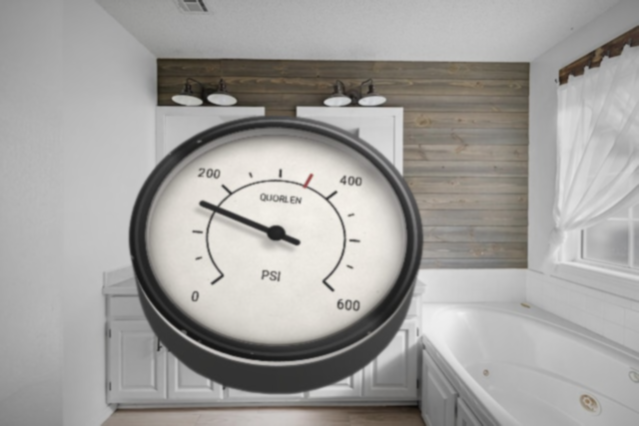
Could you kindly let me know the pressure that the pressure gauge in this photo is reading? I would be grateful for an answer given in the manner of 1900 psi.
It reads 150 psi
